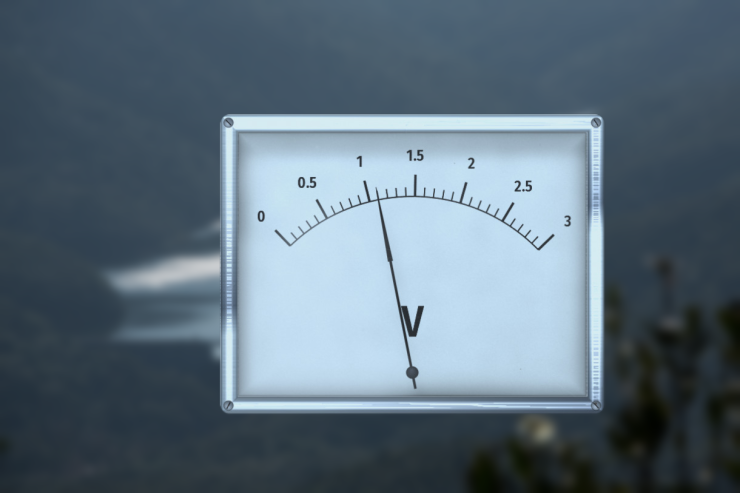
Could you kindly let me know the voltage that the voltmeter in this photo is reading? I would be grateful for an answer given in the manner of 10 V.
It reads 1.1 V
